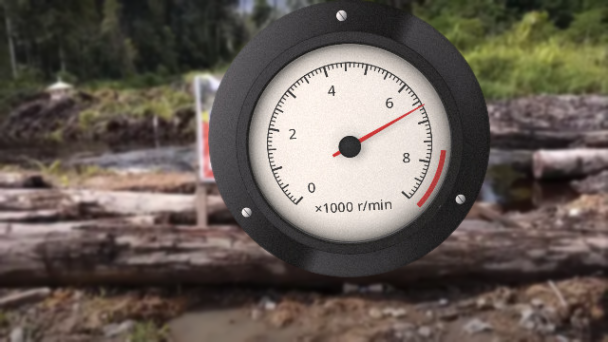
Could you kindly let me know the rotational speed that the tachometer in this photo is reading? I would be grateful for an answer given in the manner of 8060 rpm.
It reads 6600 rpm
